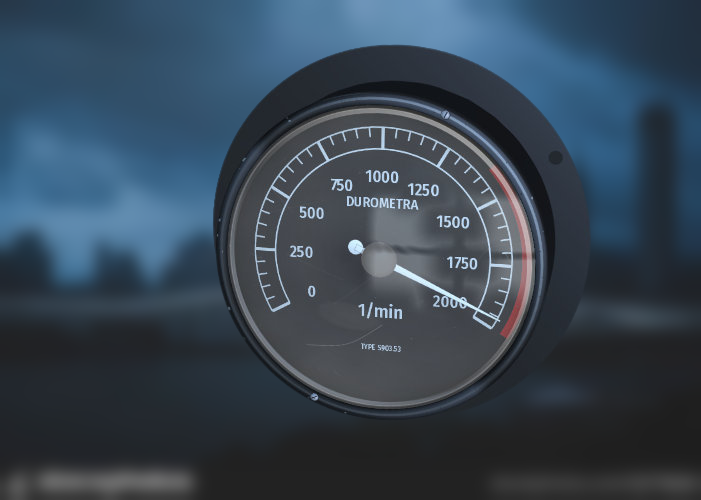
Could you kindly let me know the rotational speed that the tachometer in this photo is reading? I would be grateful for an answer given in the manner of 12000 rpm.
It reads 1950 rpm
